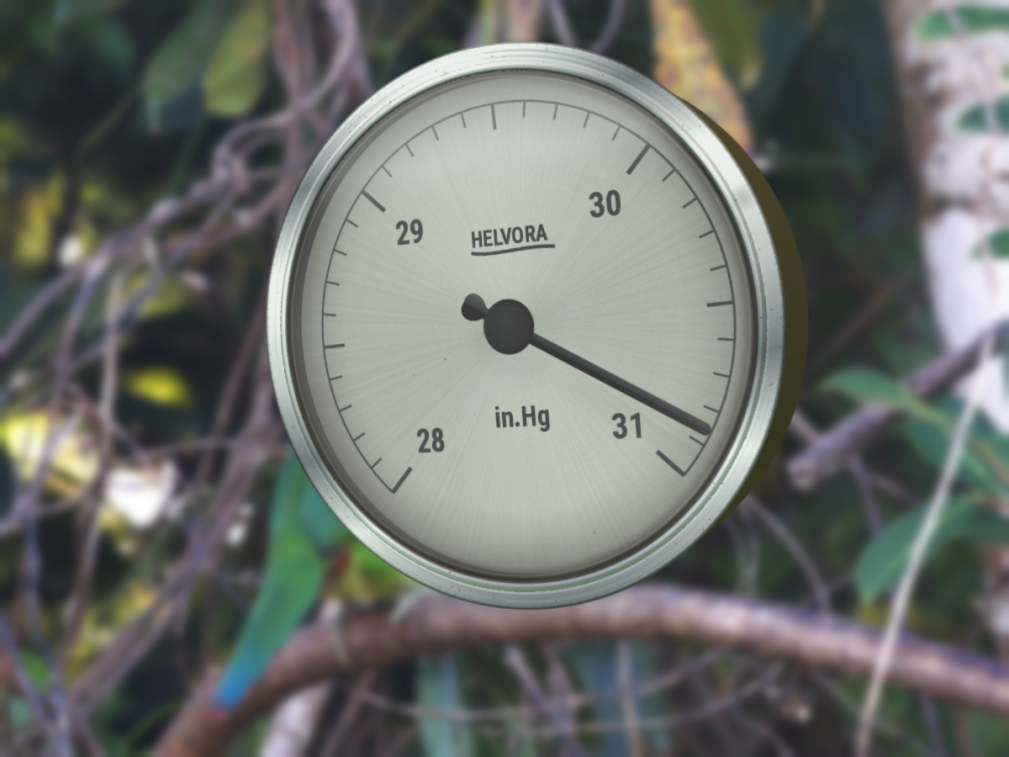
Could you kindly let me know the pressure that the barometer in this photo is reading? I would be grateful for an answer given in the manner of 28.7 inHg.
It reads 30.85 inHg
